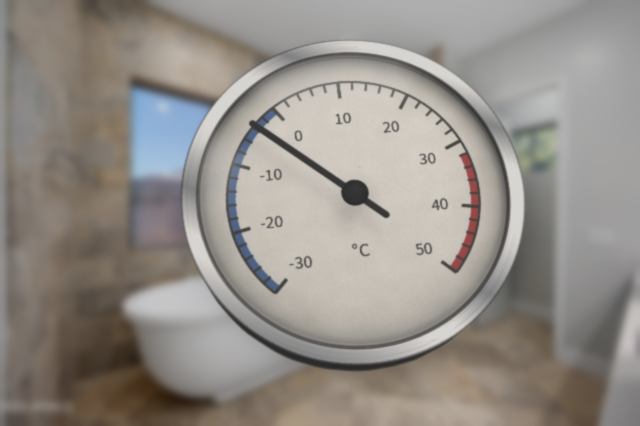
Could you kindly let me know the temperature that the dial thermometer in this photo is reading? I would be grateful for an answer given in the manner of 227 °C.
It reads -4 °C
